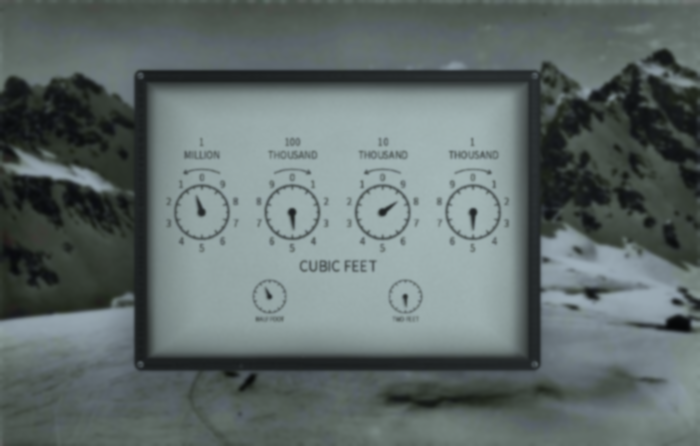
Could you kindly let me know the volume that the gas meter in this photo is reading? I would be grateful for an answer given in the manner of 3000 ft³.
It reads 48500 ft³
